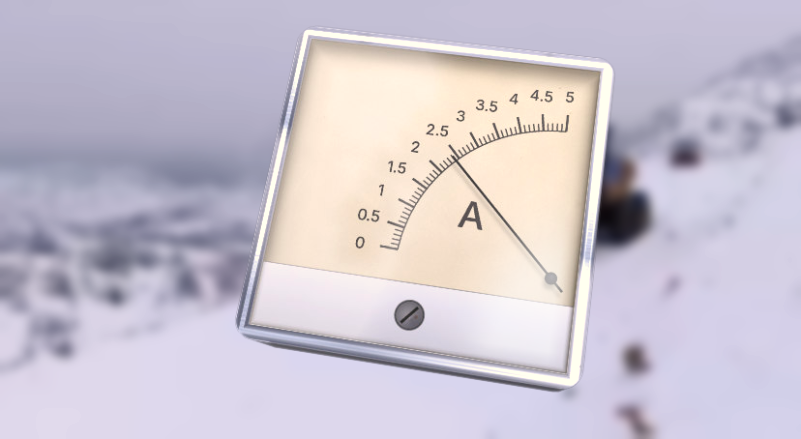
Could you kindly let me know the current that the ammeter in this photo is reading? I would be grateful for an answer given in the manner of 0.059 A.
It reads 2.4 A
